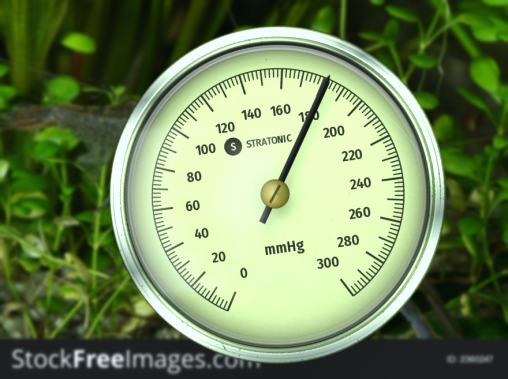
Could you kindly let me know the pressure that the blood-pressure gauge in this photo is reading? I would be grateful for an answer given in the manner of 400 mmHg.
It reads 182 mmHg
